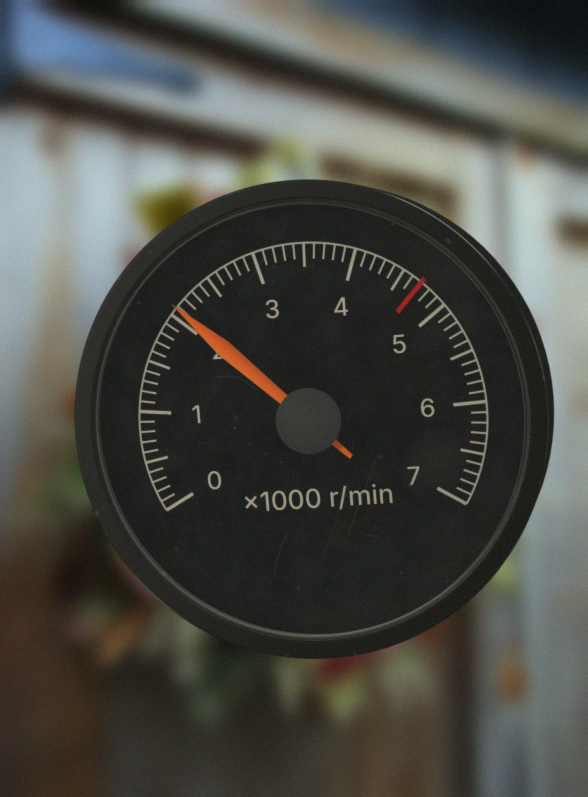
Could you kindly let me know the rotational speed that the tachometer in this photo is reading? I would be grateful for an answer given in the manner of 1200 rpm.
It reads 2100 rpm
